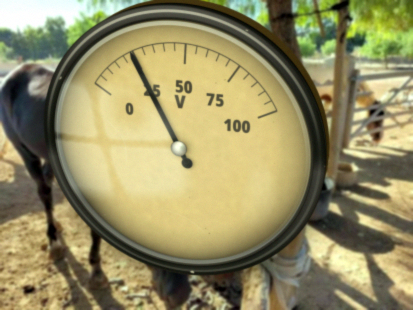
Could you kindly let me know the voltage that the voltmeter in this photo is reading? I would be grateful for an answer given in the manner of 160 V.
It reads 25 V
